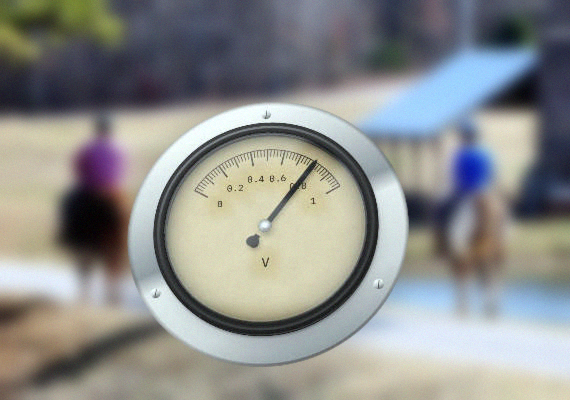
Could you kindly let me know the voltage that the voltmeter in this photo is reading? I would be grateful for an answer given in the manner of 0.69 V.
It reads 0.8 V
